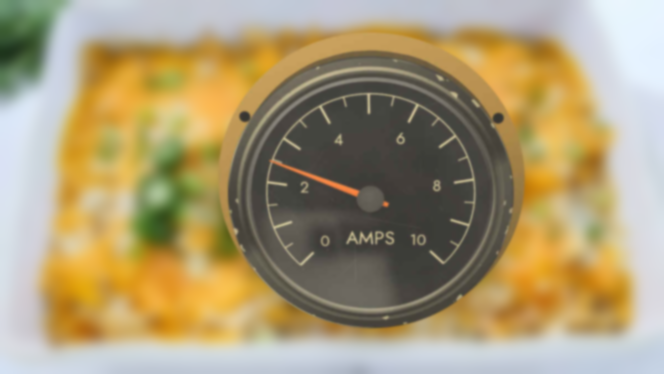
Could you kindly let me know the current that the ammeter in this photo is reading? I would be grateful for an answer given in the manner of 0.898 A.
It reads 2.5 A
